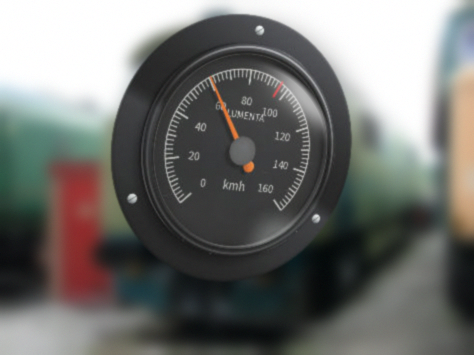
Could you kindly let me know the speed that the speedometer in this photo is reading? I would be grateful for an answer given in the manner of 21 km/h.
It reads 60 km/h
